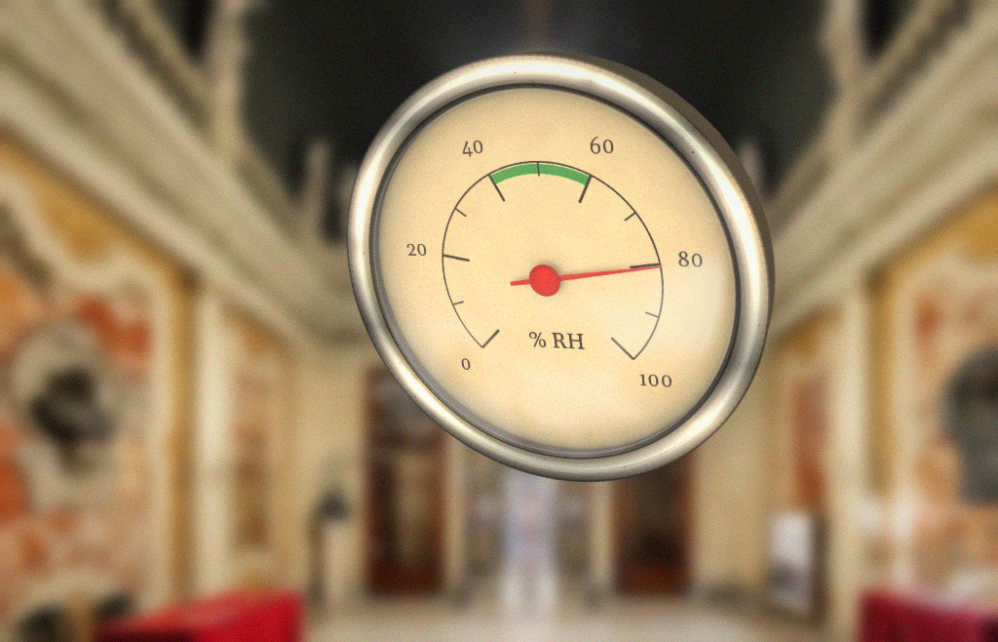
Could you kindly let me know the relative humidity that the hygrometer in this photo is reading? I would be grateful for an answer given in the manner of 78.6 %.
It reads 80 %
